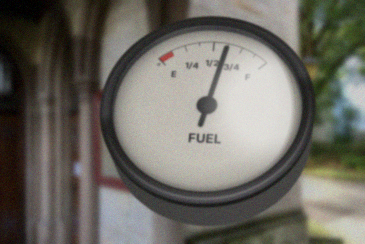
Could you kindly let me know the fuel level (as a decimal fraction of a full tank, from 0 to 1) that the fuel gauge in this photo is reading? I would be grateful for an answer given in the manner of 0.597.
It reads 0.625
